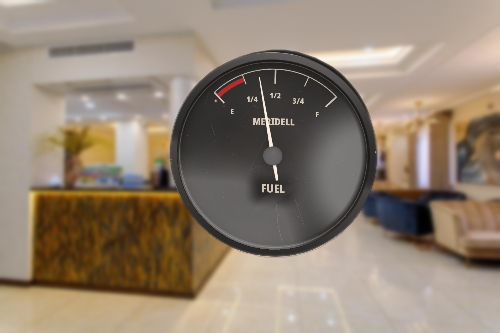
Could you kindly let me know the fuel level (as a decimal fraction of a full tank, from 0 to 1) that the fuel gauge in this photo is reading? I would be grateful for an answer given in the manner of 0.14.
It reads 0.375
